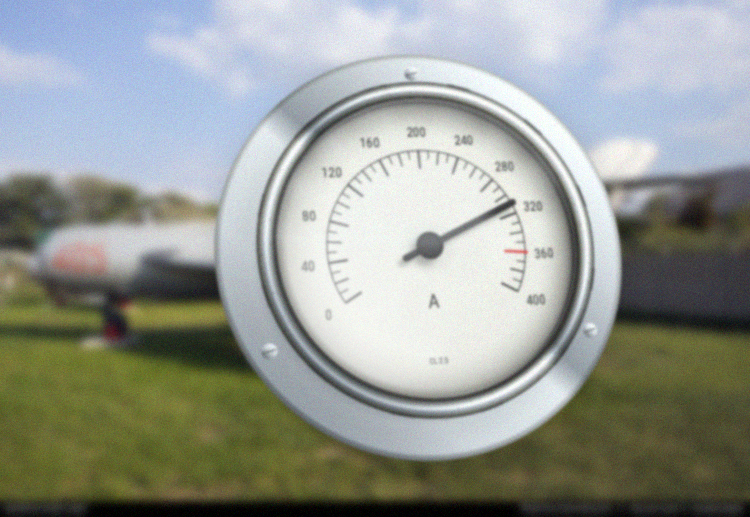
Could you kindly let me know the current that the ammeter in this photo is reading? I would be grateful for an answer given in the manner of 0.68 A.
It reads 310 A
